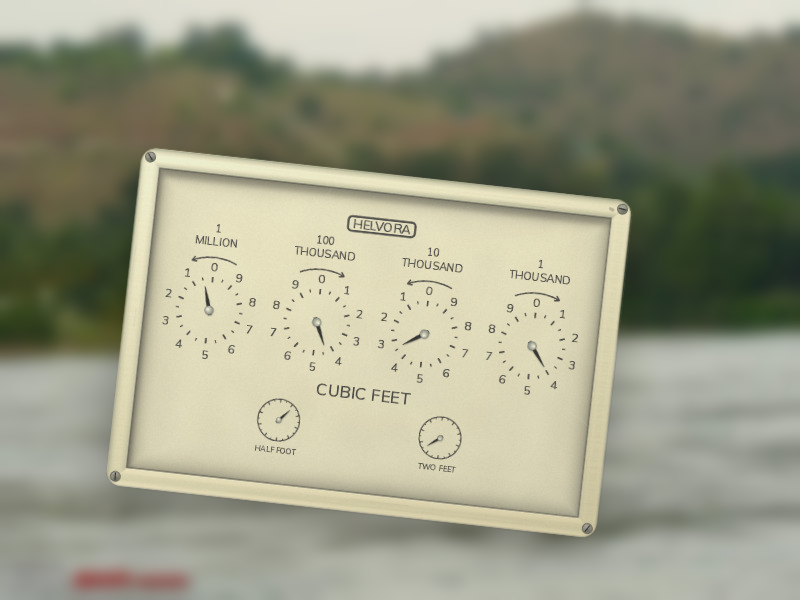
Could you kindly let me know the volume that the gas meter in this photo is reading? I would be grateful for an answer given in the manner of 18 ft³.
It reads 43400 ft³
